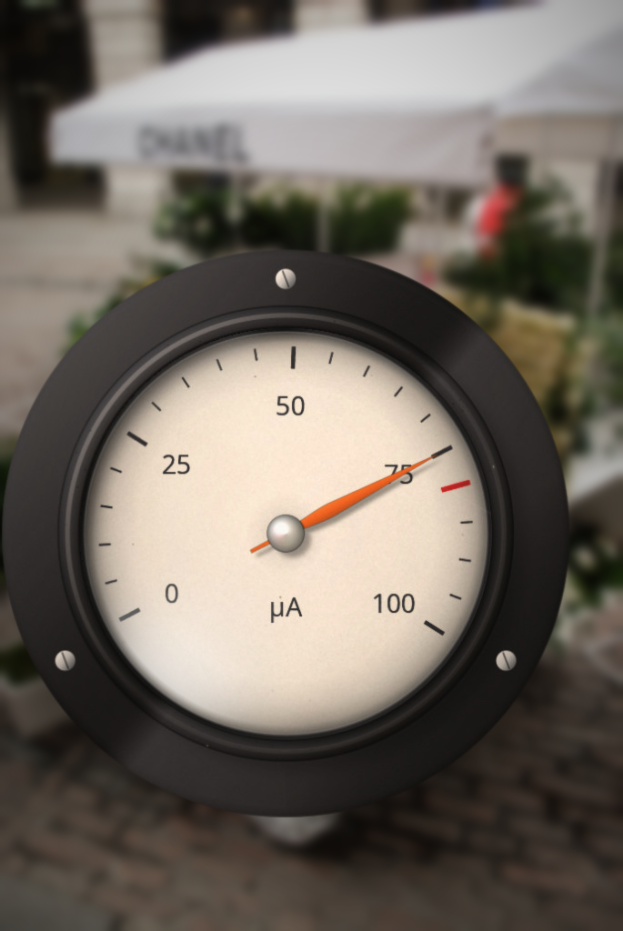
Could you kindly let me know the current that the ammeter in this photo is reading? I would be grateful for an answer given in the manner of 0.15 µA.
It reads 75 µA
